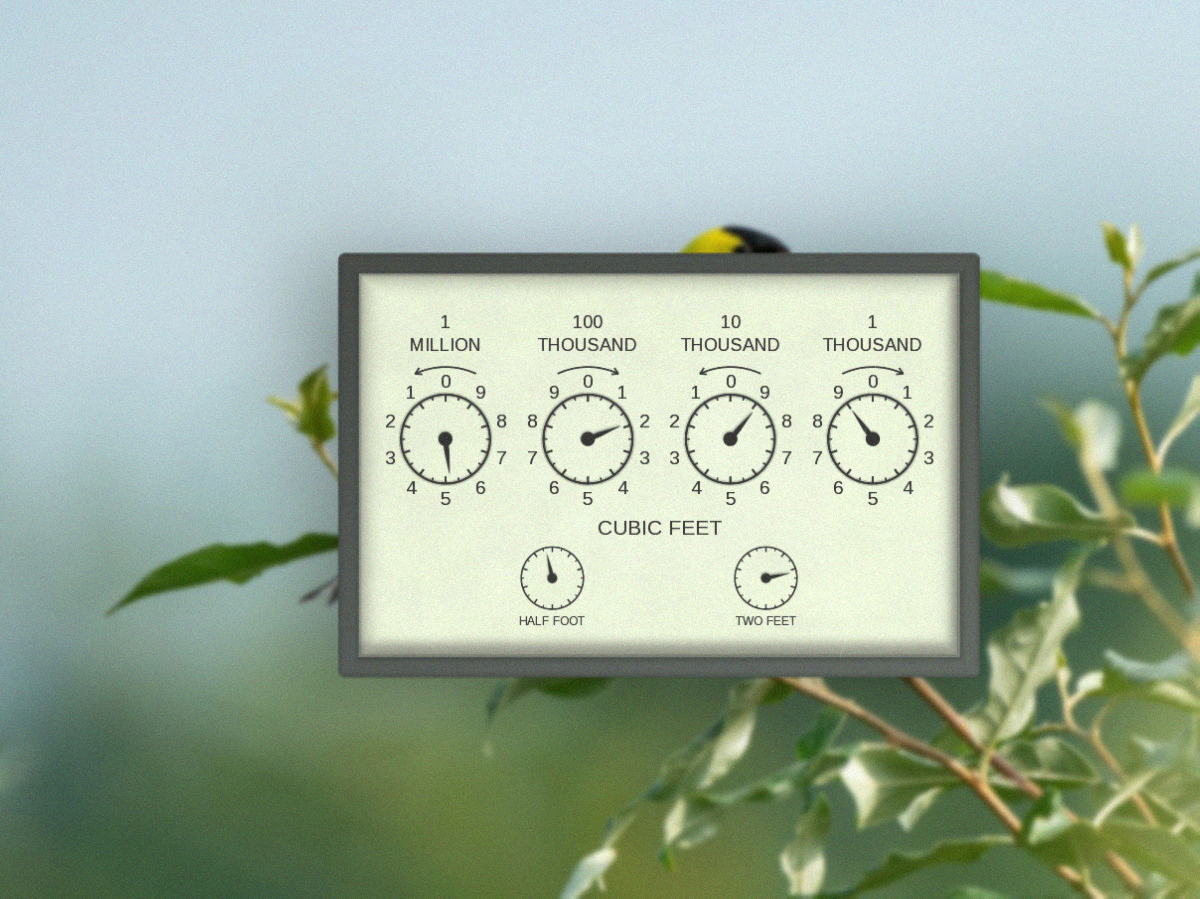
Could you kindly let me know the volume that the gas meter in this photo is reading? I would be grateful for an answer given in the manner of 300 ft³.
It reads 518900 ft³
